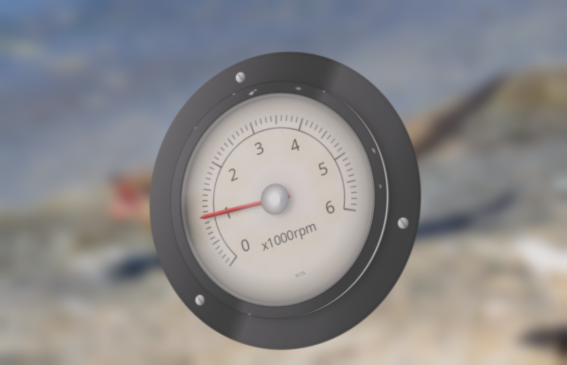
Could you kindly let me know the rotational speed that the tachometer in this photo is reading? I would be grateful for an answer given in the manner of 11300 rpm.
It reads 1000 rpm
